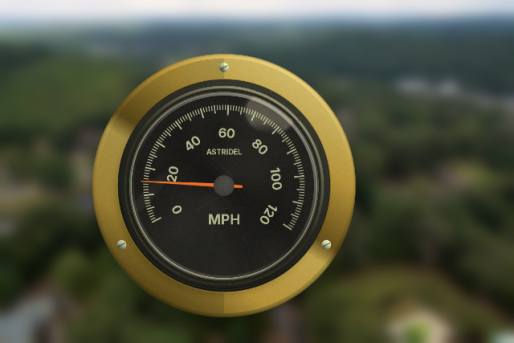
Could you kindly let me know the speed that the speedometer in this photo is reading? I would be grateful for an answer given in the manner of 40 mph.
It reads 15 mph
